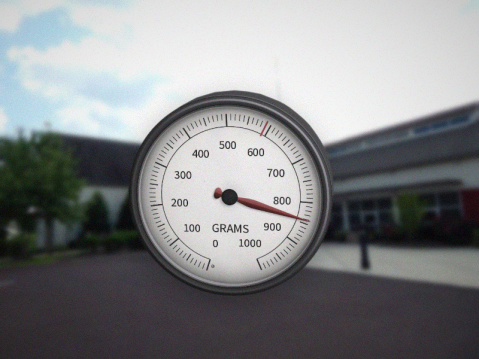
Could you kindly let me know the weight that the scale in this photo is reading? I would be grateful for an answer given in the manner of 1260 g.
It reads 840 g
